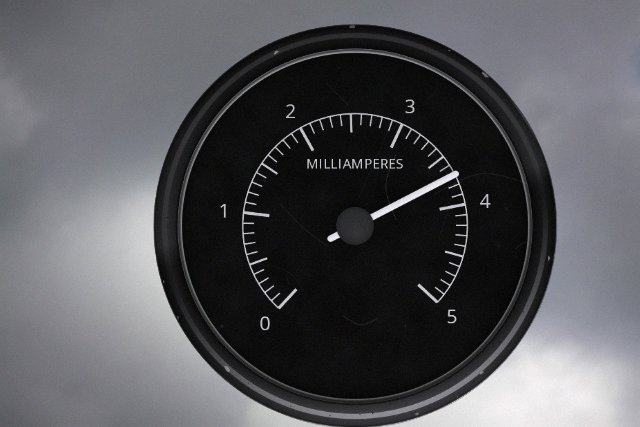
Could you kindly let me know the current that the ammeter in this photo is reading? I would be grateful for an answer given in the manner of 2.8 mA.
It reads 3.7 mA
